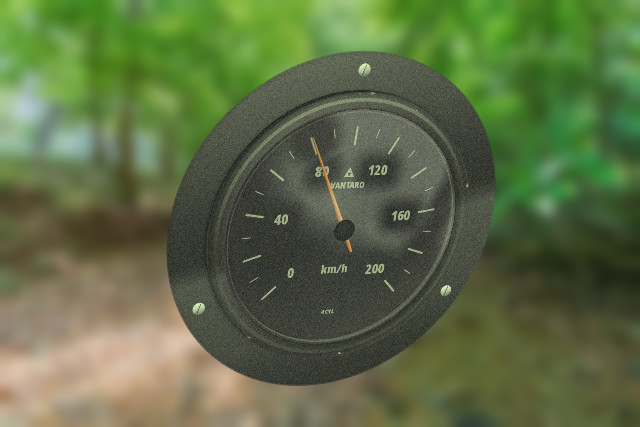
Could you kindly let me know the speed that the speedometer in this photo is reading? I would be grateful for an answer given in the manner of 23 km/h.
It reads 80 km/h
